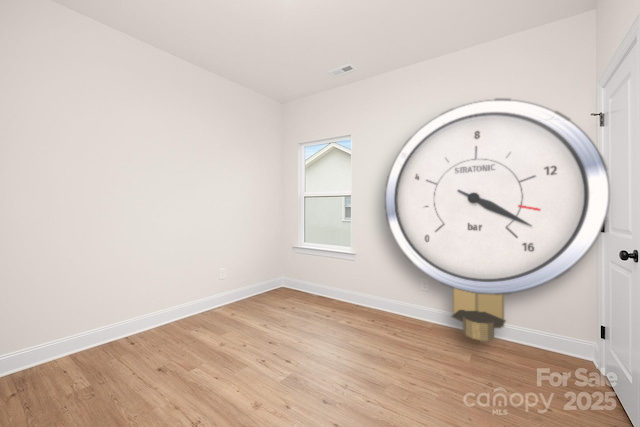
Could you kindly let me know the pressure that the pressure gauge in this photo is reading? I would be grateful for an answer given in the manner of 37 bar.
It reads 15 bar
